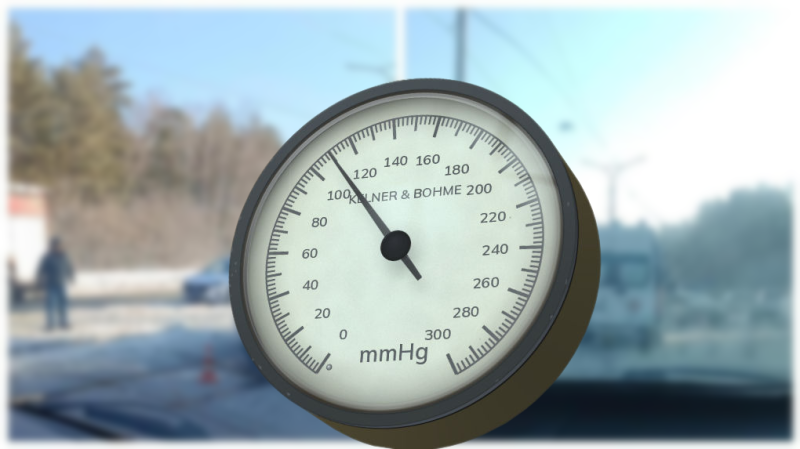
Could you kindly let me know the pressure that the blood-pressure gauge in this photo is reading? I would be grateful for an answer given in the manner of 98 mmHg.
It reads 110 mmHg
